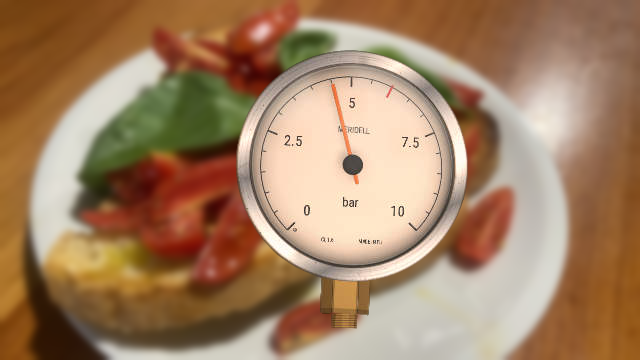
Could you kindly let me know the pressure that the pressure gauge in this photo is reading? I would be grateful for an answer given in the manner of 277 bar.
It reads 4.5 bar
